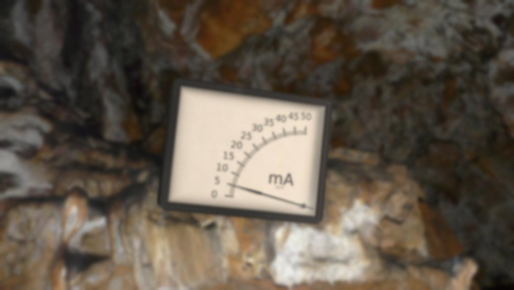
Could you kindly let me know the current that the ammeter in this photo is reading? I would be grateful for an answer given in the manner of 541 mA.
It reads 5 mA
